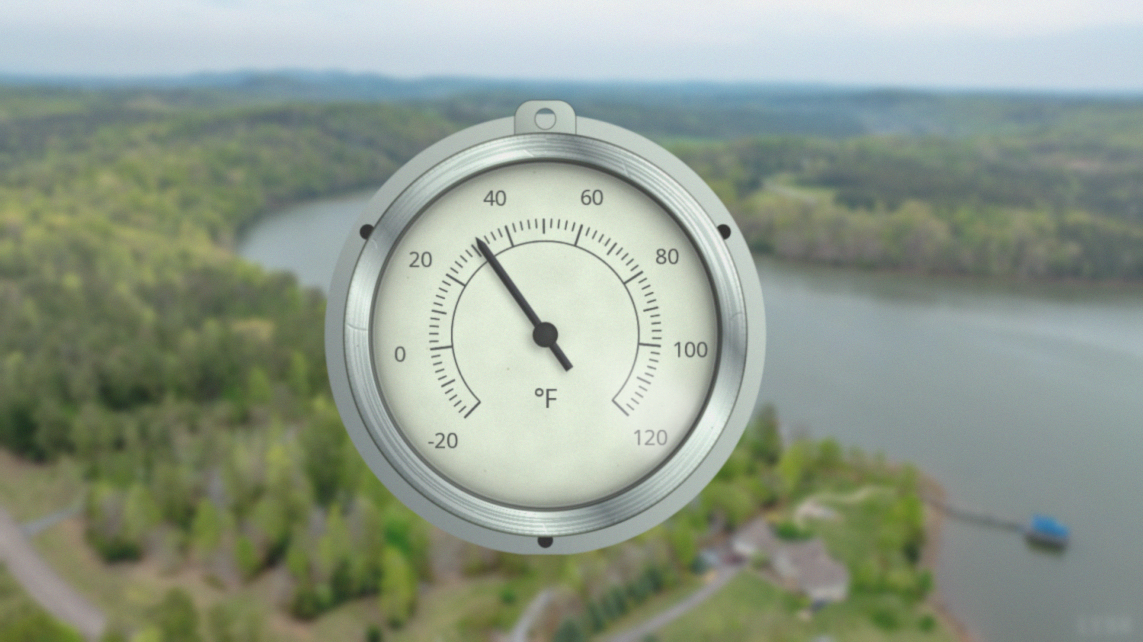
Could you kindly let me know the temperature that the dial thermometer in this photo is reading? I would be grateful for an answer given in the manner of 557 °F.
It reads 32 °F
